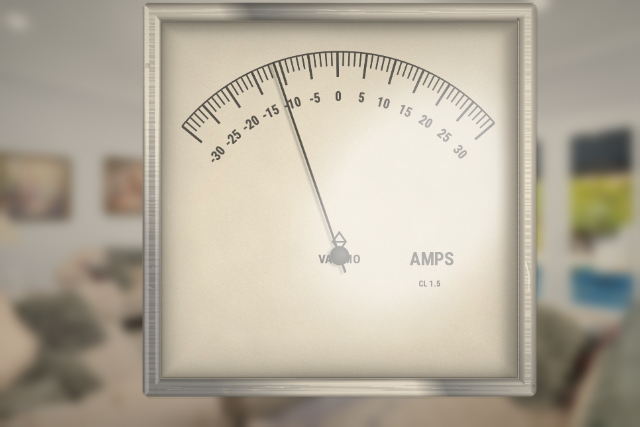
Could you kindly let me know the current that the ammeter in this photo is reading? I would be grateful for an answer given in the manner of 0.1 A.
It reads -11 A
